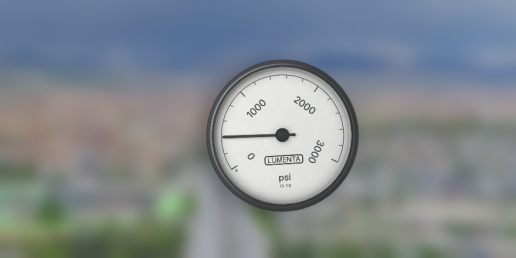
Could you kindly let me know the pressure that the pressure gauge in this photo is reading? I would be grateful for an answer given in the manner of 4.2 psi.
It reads 400 psi
